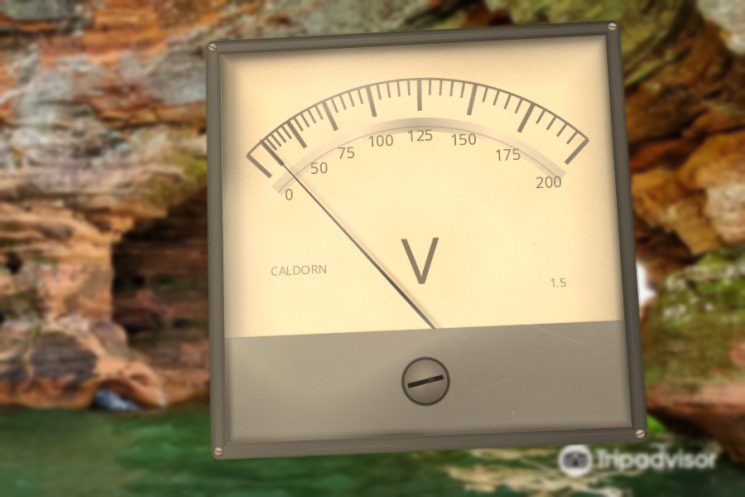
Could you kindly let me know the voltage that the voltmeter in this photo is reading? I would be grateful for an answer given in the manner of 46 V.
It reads 25 V
